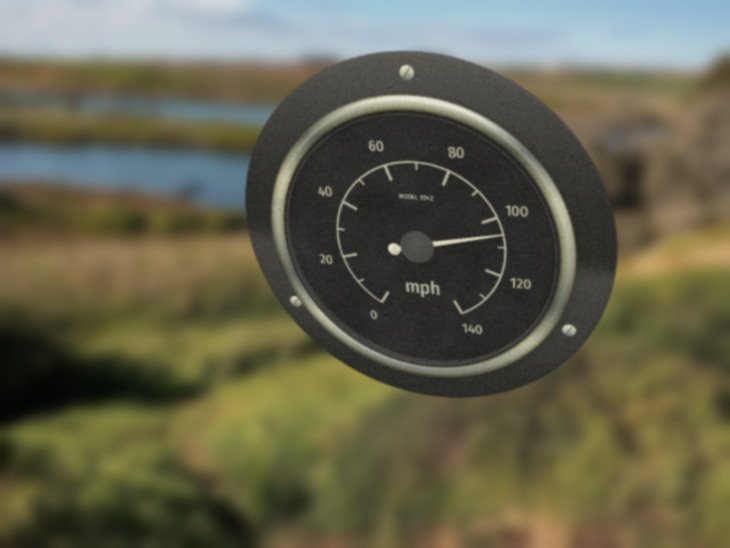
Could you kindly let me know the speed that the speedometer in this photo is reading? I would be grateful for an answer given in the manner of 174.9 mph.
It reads 105 mph
